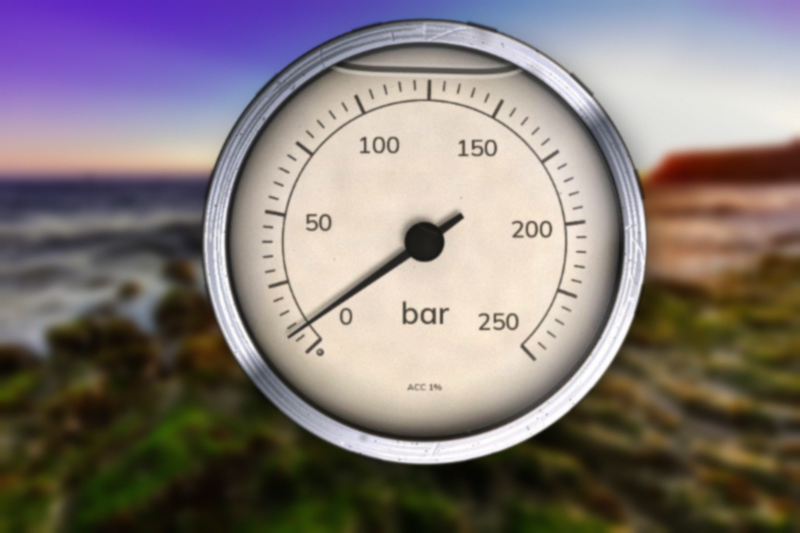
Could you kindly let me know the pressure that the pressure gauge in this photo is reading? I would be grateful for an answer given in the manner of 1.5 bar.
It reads 7.5 bar
